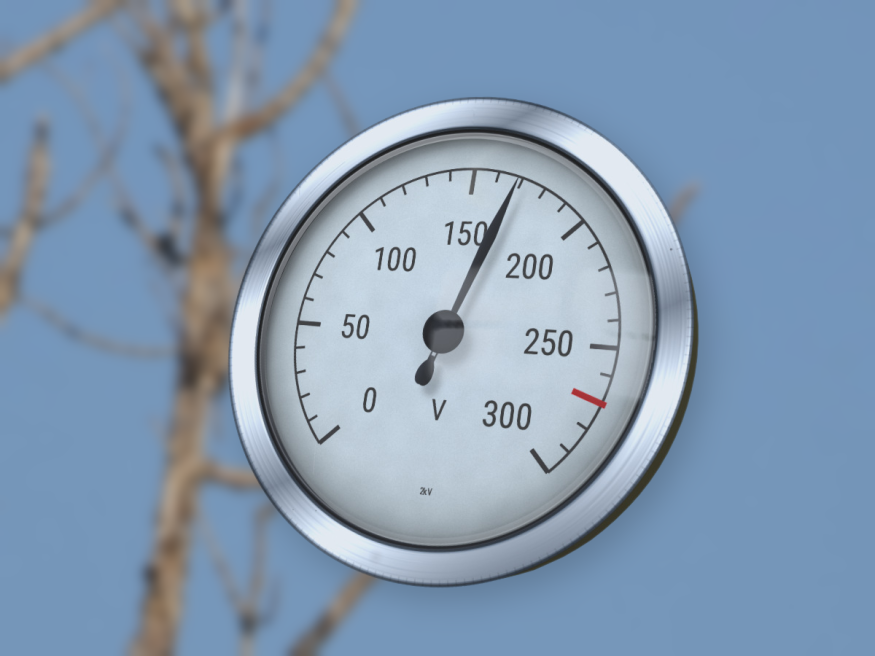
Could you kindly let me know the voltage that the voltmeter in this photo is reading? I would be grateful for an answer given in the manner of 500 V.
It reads 170 V
